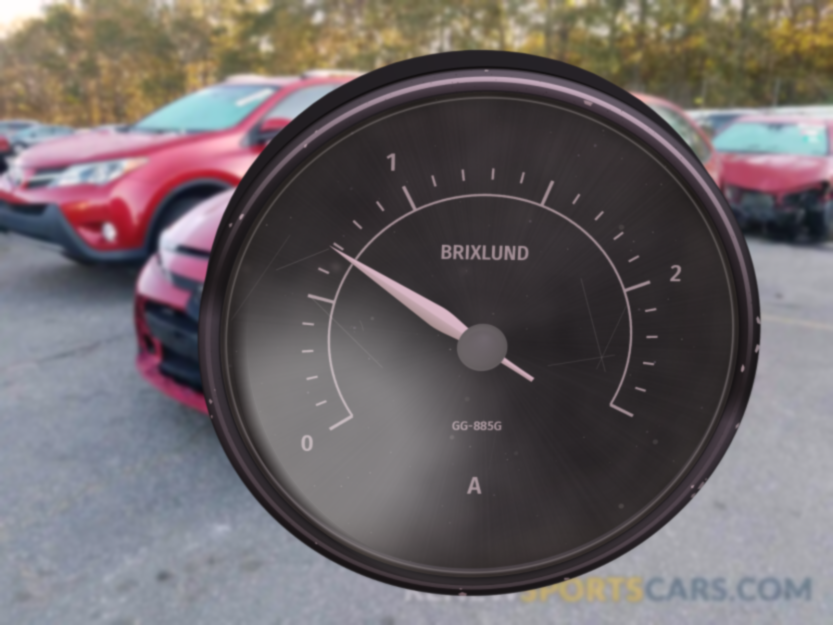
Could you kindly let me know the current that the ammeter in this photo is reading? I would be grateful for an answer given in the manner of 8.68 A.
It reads 0.7 A
